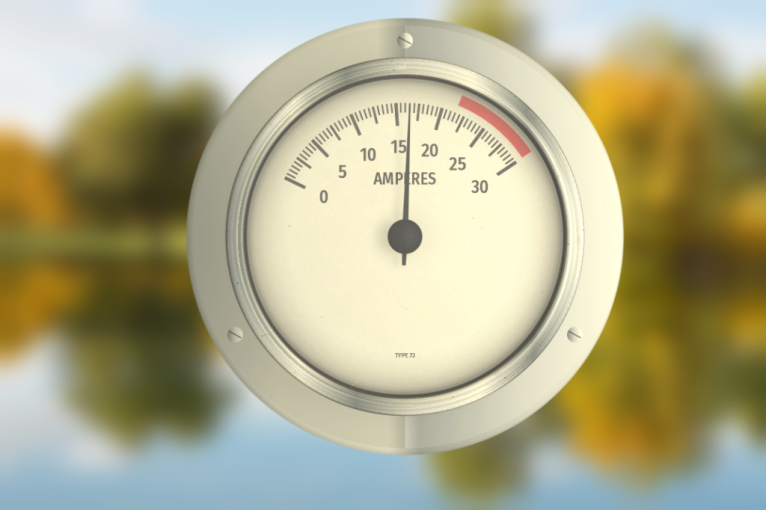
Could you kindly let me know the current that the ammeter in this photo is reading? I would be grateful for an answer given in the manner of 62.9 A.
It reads 16.5 A
